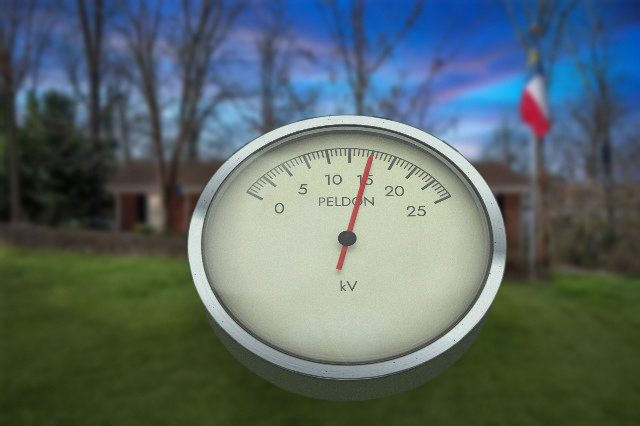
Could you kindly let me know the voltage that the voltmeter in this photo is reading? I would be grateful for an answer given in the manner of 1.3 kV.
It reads 15 kV
